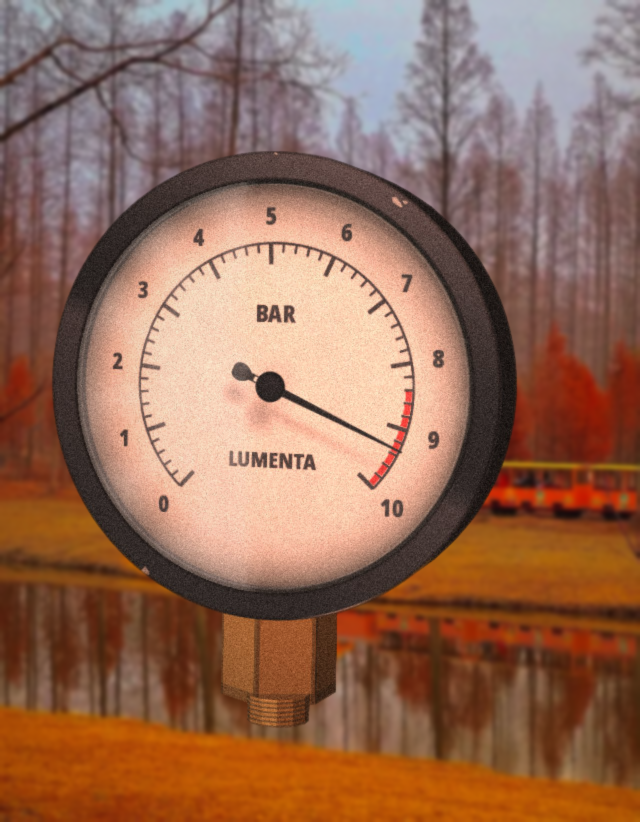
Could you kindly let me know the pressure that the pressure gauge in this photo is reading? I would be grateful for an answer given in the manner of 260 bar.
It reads 9.3 bar
